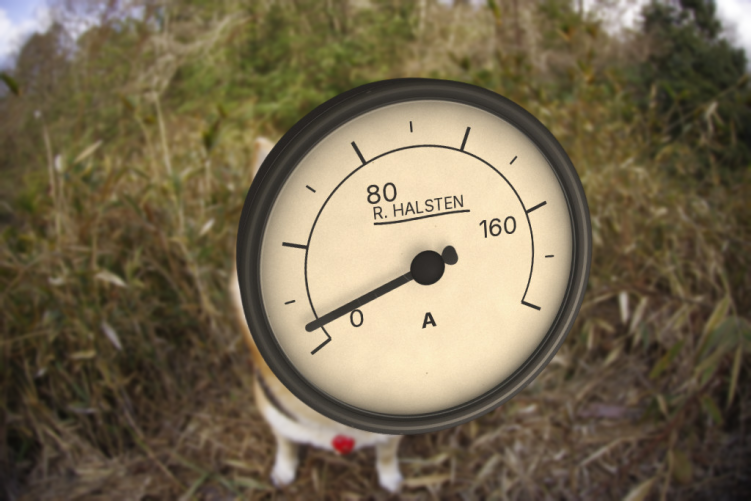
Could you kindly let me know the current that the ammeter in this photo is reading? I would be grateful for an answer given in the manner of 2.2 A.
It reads 10 A
